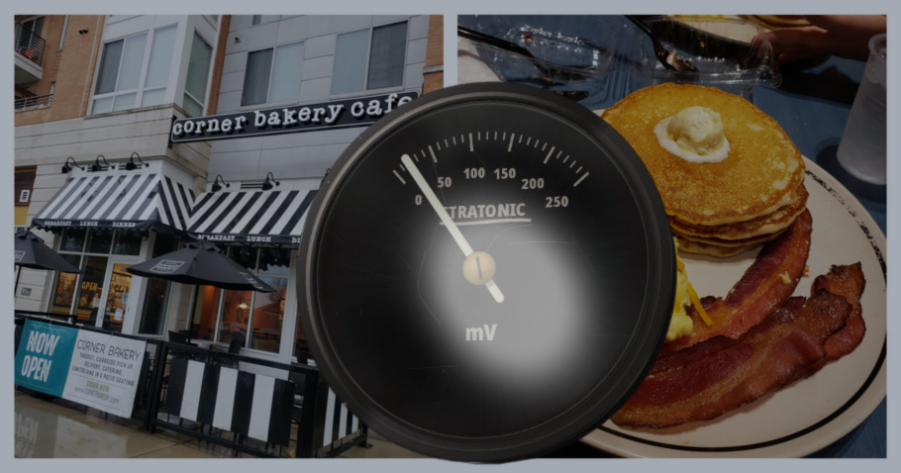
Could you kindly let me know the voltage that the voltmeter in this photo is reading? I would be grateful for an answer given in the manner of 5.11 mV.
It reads 20 mV
